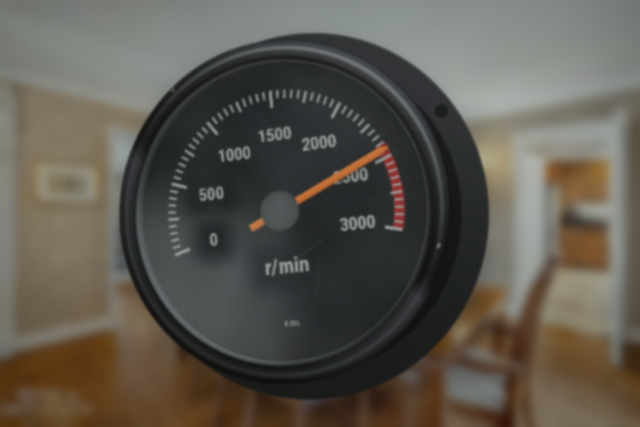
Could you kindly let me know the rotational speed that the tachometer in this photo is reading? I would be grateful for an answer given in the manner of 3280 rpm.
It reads 2450 rpm
